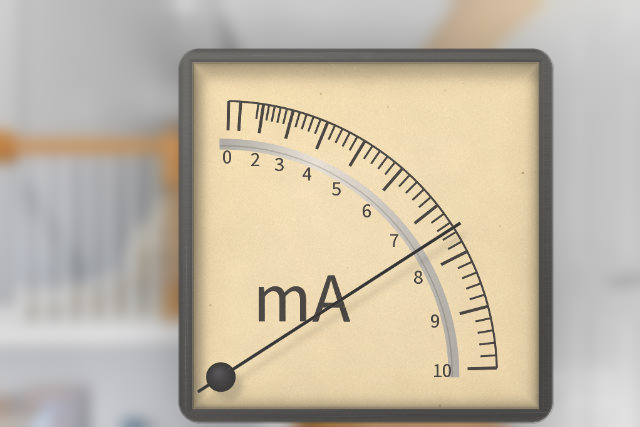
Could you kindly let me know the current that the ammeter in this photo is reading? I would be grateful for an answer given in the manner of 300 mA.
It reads 7.5 mA
